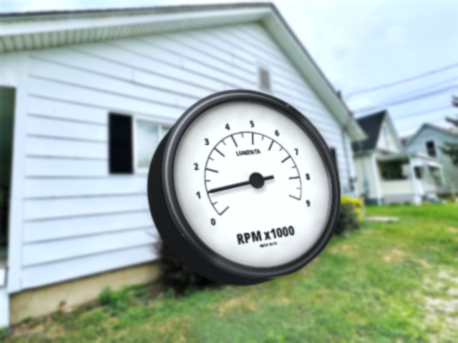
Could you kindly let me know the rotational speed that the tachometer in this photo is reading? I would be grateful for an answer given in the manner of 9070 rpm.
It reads 1000 rpm
